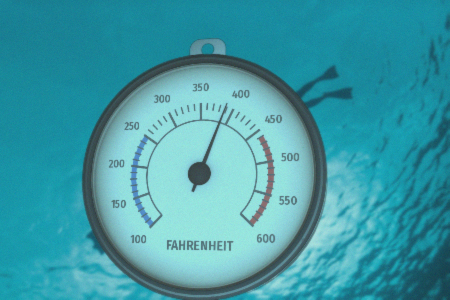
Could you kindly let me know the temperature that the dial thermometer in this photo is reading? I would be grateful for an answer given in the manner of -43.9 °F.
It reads 390 °F
